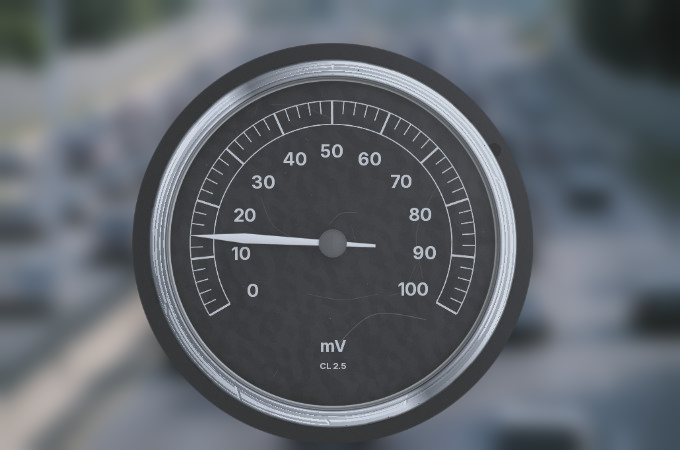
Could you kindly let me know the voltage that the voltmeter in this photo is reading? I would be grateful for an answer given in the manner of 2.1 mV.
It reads 14 mV
